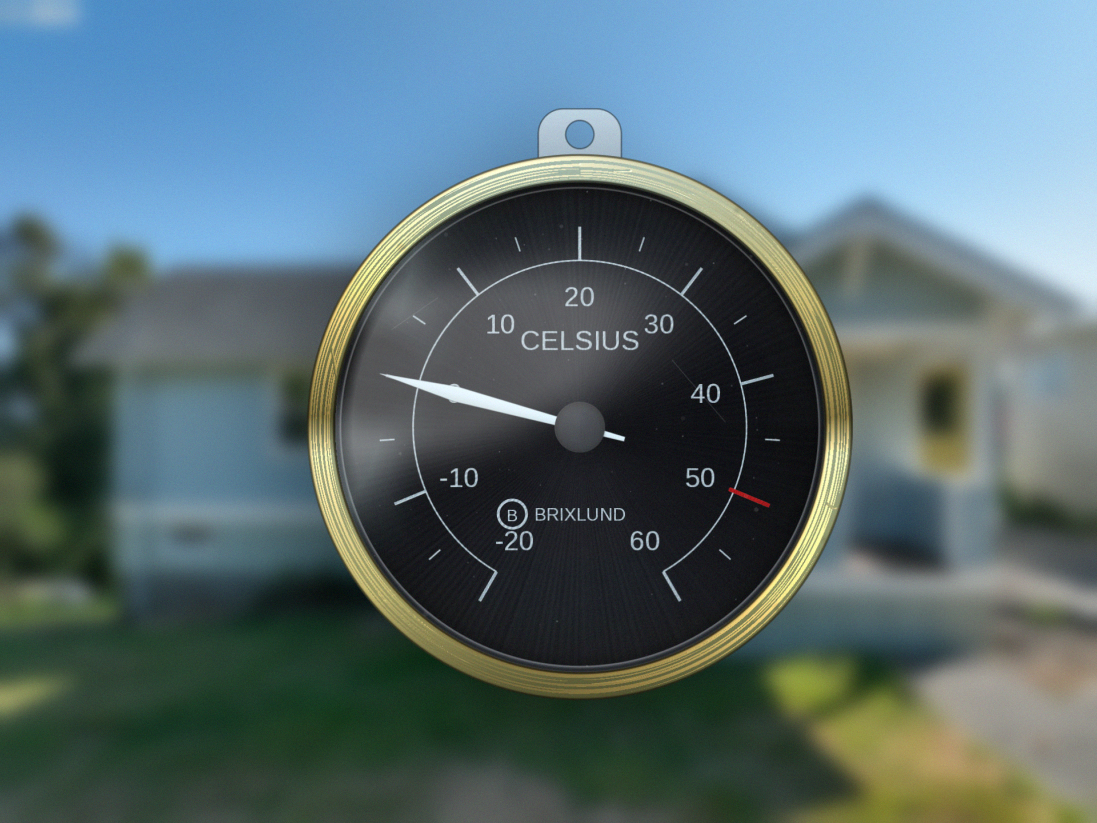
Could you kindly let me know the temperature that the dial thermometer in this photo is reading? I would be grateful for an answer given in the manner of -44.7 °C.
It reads 0 °C
